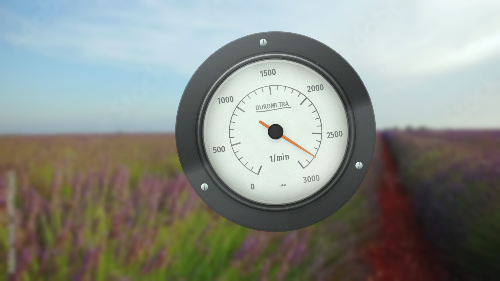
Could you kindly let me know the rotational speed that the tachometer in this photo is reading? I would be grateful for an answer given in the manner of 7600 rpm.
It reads 2800 rpm
